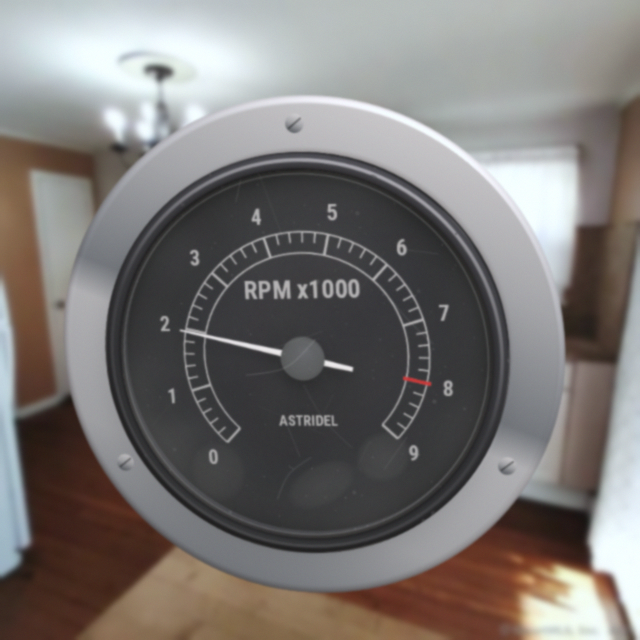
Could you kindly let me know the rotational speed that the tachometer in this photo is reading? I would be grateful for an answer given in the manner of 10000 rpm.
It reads 2000 rpm
